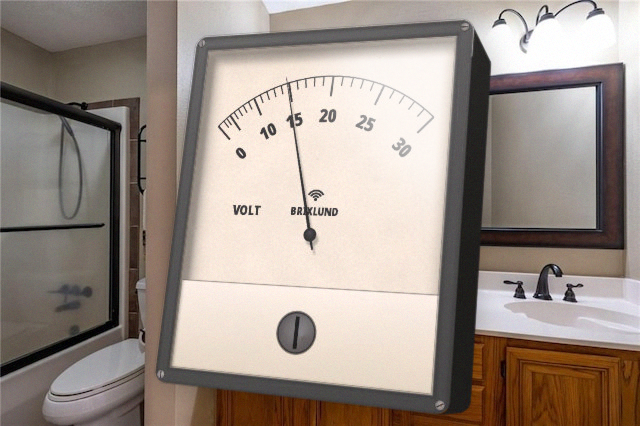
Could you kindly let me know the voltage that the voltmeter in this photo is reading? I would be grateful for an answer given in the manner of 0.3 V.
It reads 15 V
